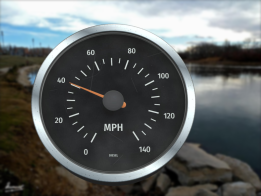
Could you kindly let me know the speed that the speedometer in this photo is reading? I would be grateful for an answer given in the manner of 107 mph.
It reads 40 mph
